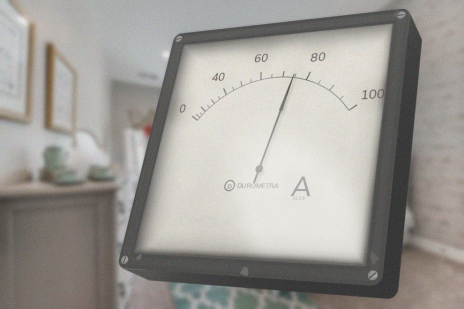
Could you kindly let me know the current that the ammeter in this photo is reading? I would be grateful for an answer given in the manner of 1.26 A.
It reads 75 A
